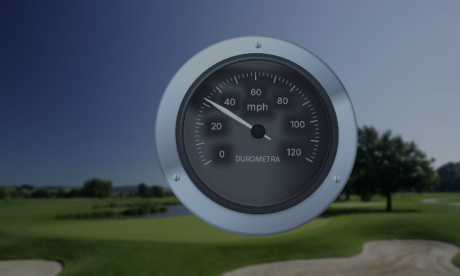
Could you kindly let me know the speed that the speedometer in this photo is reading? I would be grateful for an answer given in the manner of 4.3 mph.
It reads 32 mph
